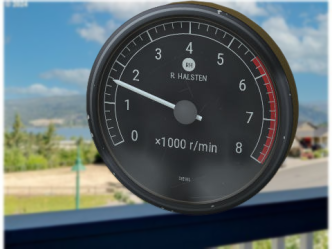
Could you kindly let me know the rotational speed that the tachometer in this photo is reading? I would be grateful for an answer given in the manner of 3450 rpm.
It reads 1600 rpm
